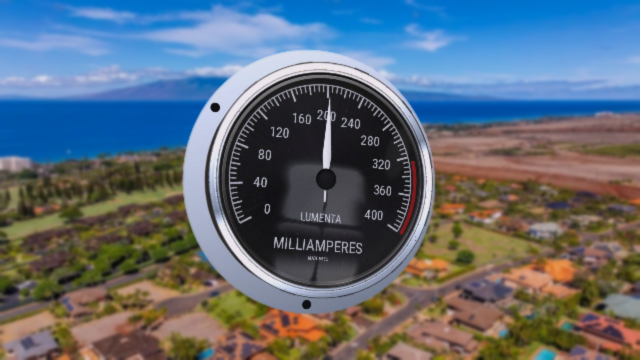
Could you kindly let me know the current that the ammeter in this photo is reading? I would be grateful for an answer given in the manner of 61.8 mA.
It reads 200 mA
